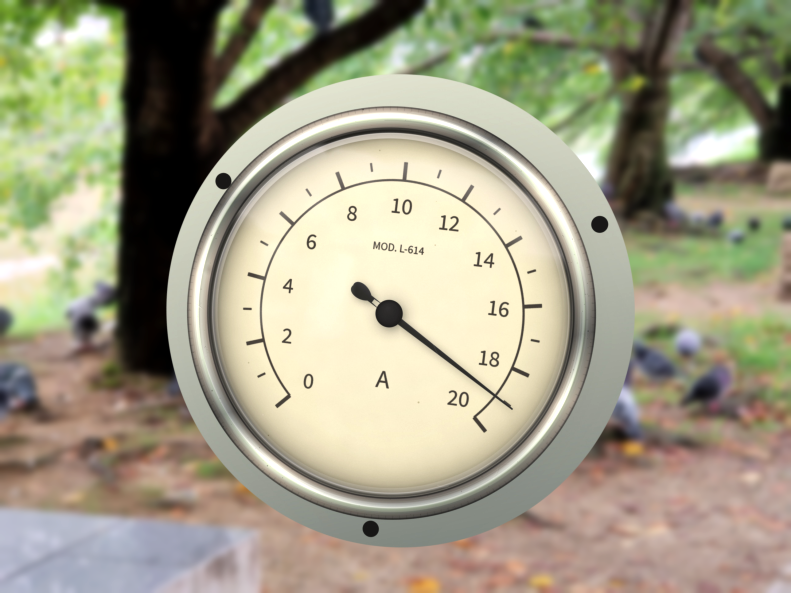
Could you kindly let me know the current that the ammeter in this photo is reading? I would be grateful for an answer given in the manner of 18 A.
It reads 19 A
